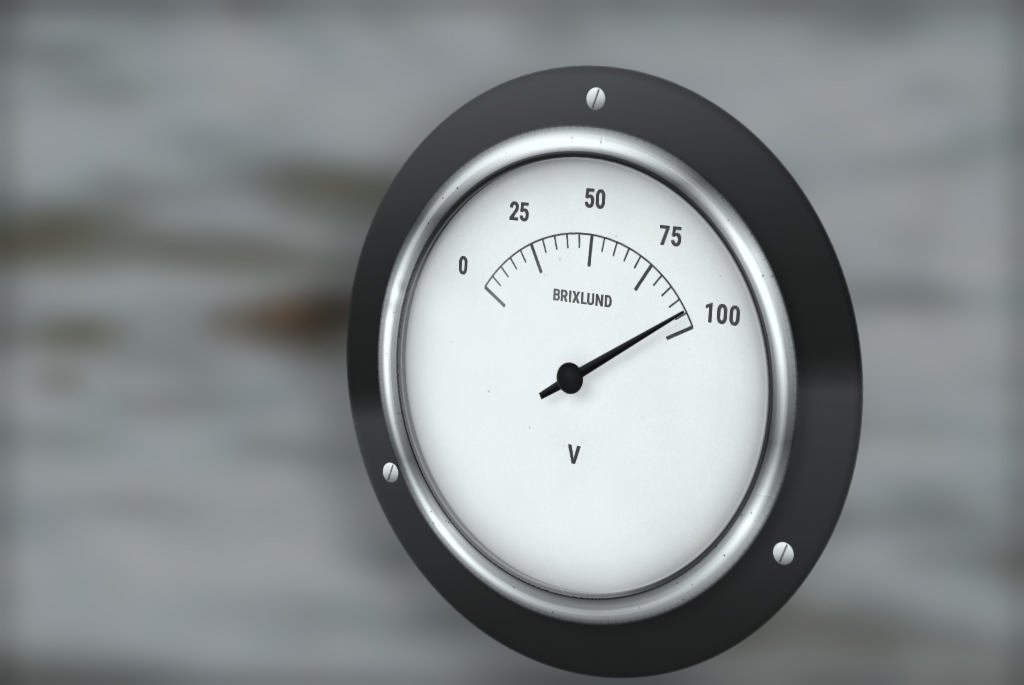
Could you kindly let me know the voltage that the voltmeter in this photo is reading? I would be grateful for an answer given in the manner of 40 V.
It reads 95 V
